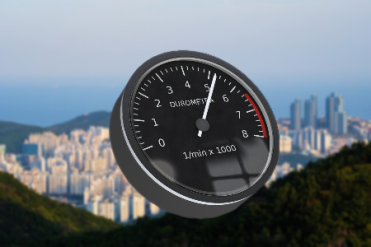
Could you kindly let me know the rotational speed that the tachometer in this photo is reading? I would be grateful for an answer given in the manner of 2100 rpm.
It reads 5200 rpm
